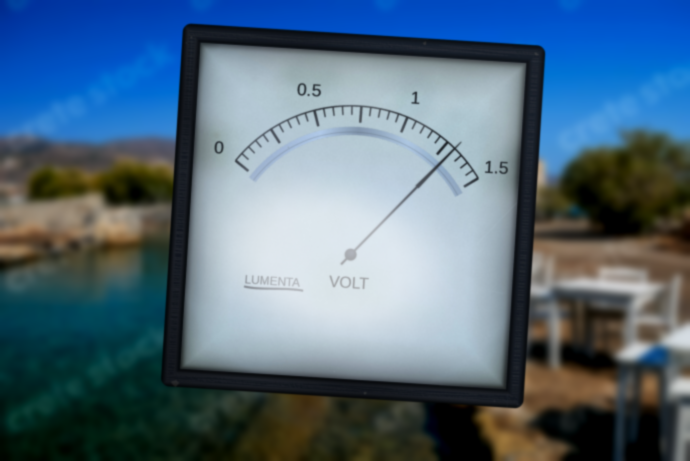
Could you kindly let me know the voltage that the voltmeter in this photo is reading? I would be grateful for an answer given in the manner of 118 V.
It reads 1.3 V
